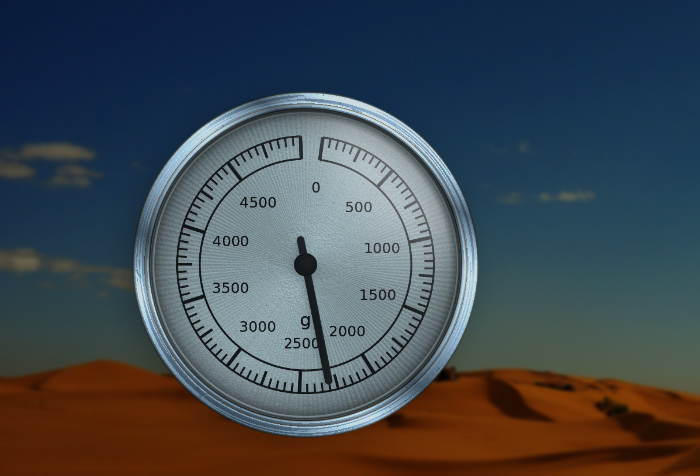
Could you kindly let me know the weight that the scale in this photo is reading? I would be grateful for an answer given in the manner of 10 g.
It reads 2300 g
